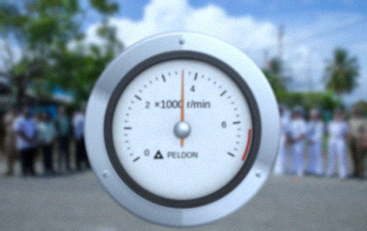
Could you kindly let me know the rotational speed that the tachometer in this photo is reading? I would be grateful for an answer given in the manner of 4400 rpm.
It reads 3600 rpm
